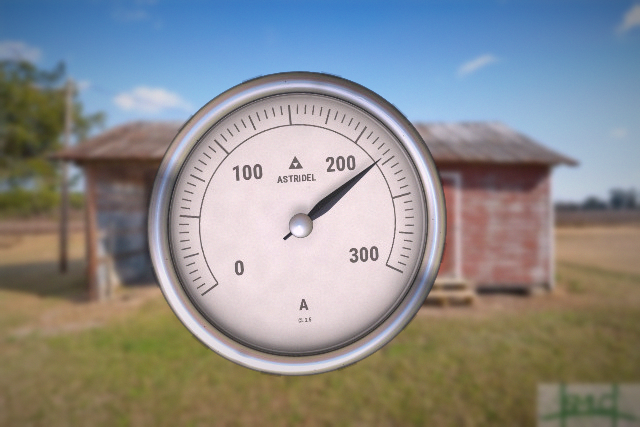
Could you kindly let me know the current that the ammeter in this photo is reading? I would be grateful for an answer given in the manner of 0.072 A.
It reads 220 A
